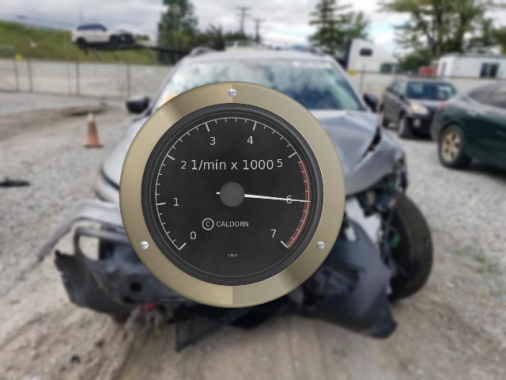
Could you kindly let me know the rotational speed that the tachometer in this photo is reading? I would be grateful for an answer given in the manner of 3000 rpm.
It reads 6000 rpm
